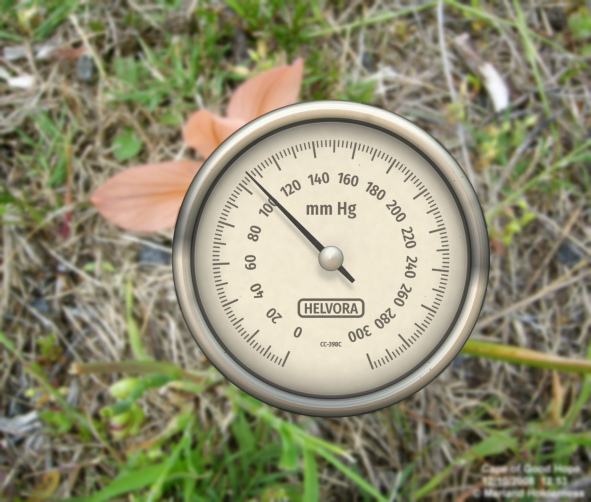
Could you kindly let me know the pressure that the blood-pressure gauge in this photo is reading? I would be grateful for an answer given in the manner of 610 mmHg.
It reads 106 mmHg
